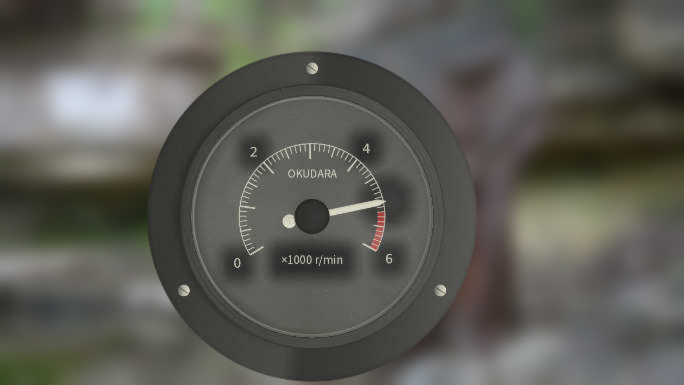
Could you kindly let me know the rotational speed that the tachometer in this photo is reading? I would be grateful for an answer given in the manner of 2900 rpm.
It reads 5000 rpm
